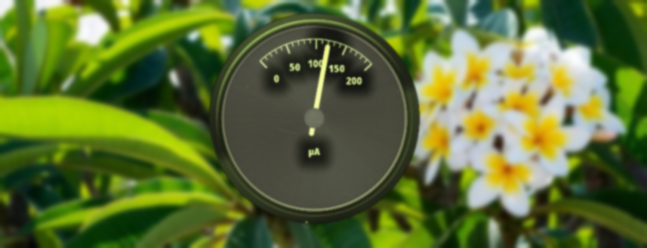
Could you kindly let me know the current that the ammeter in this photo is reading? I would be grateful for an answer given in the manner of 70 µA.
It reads 120 µA
